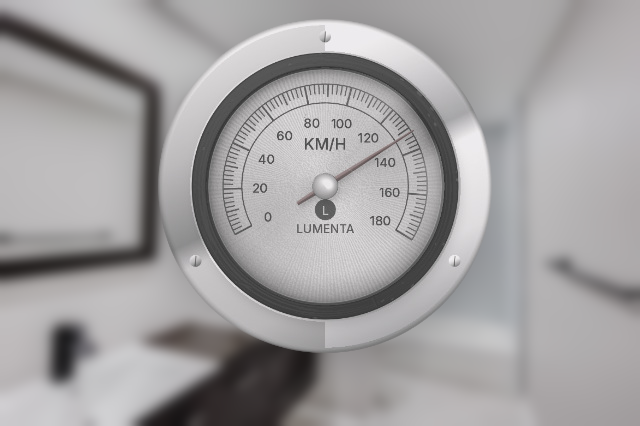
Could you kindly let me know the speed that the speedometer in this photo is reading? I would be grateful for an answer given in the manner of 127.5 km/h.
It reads 132 km/h
